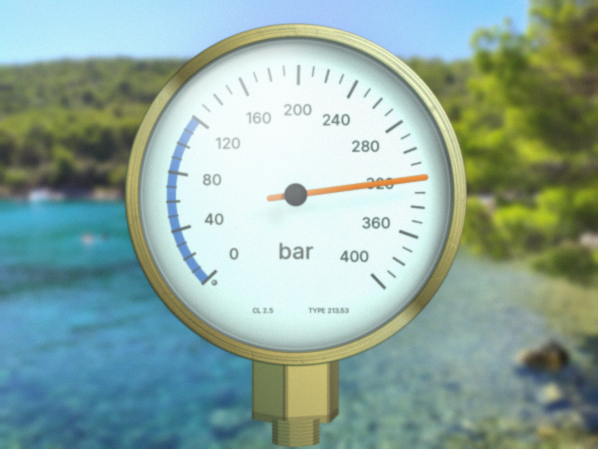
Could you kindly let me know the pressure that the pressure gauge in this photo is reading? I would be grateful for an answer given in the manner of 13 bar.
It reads 320 bar
